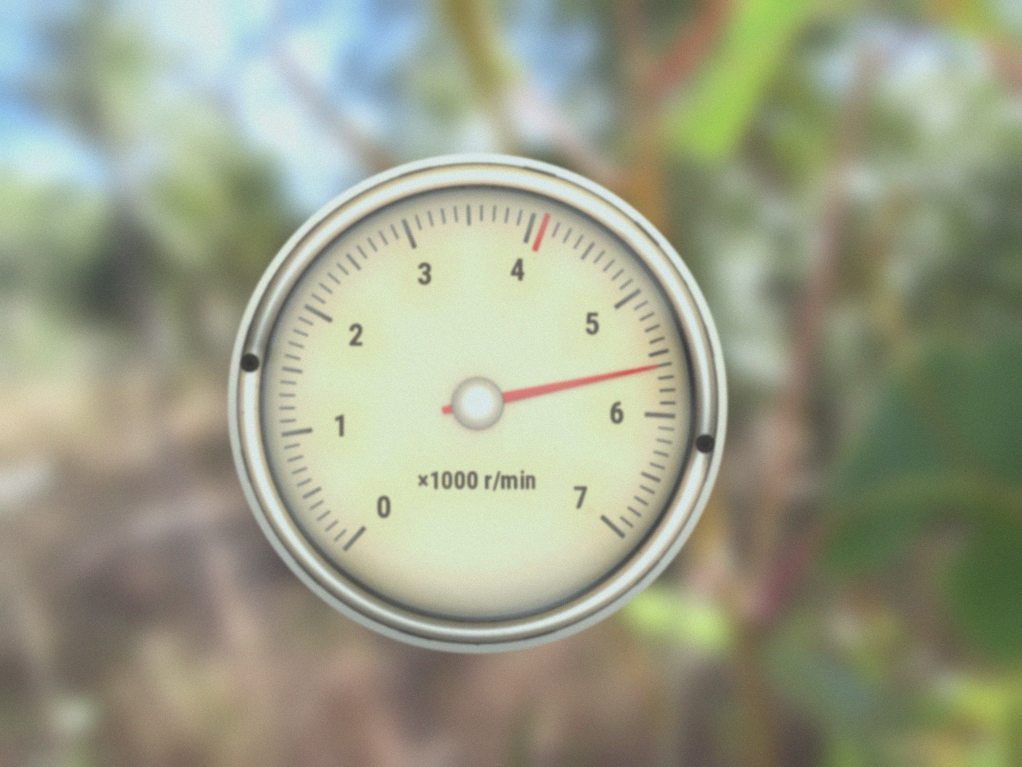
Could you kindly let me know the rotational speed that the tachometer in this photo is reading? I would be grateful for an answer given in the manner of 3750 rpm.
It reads 5600 rpm
